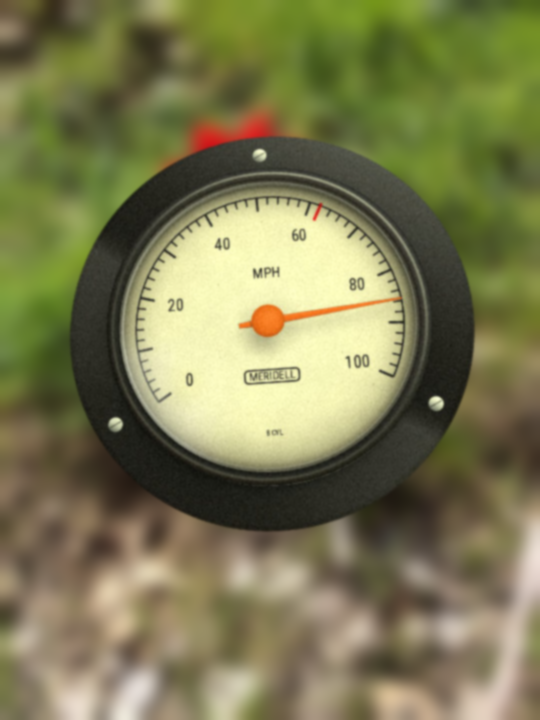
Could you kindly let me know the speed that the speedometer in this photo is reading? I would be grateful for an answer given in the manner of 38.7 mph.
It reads 86 mph
